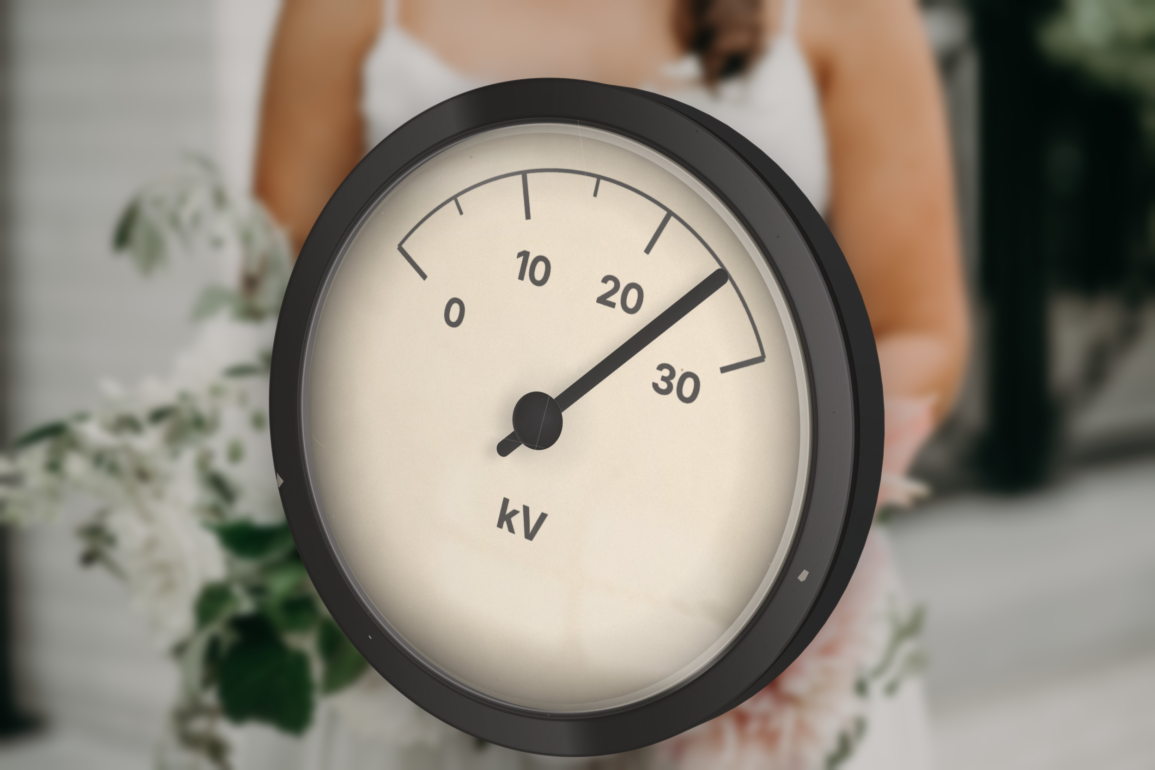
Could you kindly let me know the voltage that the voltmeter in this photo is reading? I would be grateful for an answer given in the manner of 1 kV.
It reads 25 kV
